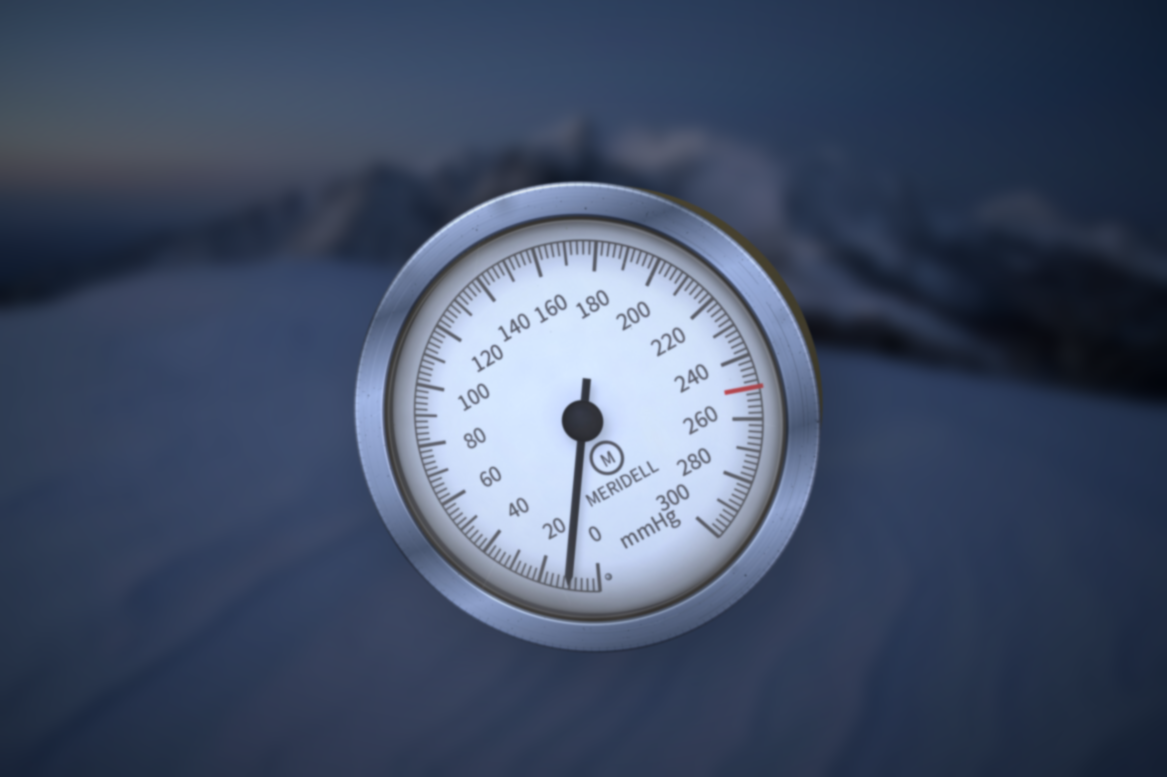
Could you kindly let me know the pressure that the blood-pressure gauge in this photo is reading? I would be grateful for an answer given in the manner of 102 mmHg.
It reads 10 mmHg
